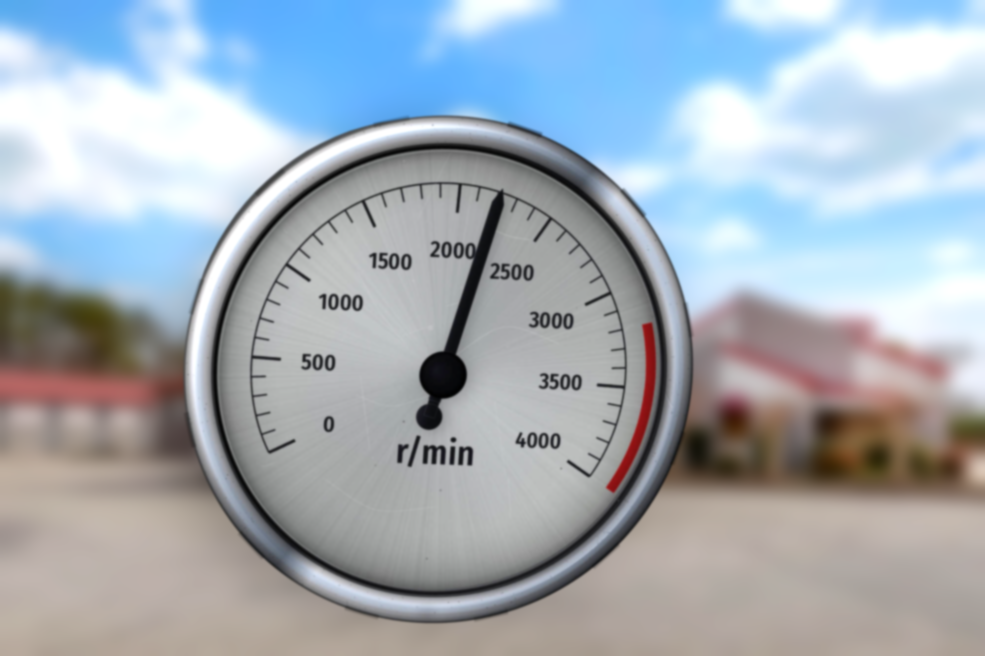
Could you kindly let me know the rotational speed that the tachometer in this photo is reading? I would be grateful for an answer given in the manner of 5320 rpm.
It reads 2200 rpm
